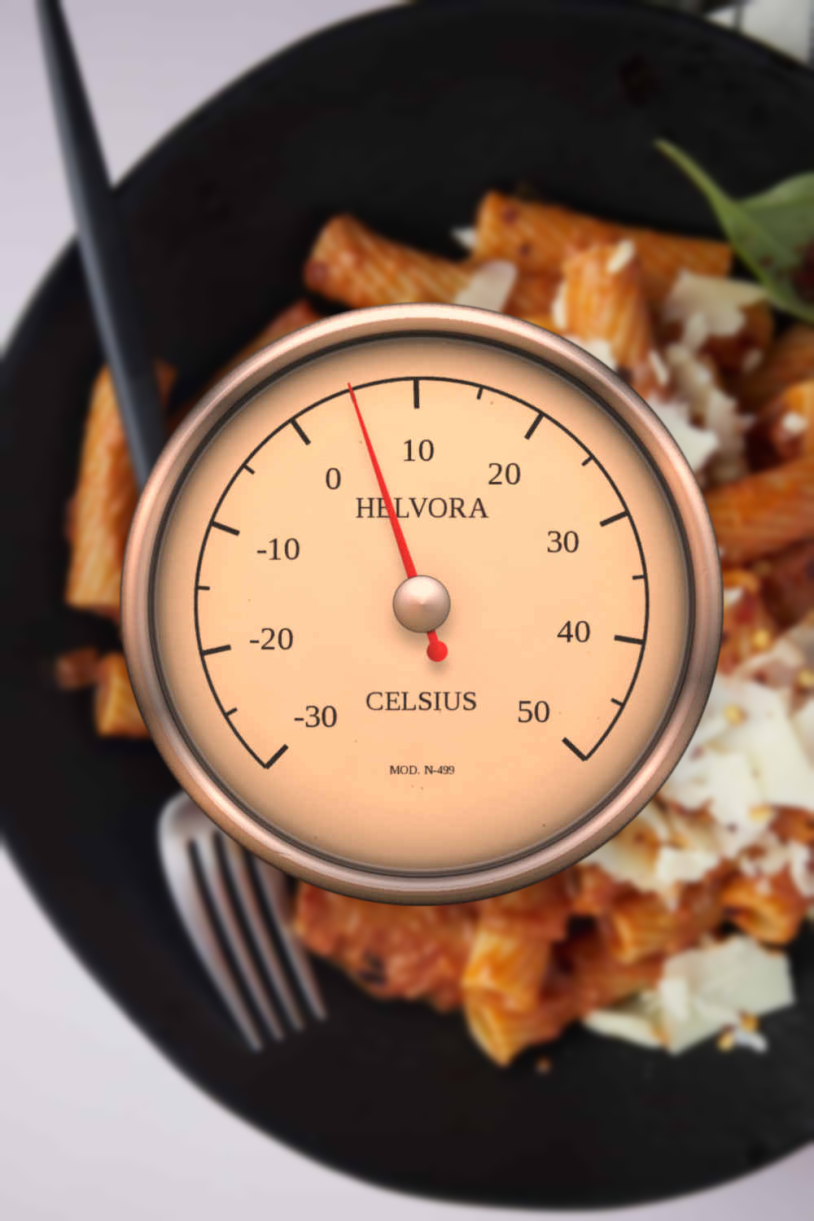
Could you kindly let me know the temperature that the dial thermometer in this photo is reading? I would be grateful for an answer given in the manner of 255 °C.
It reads 5 °C
